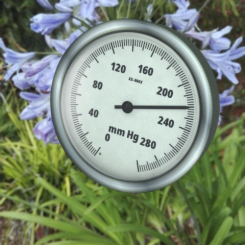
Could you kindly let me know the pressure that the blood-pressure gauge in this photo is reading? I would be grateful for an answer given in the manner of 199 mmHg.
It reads 220 mmHg
